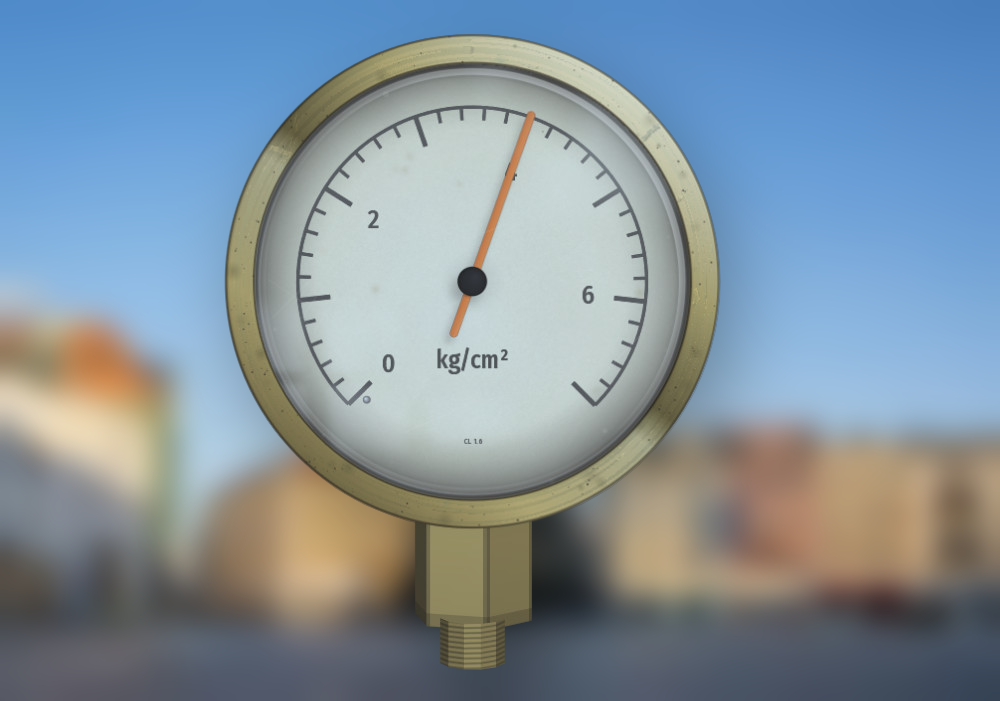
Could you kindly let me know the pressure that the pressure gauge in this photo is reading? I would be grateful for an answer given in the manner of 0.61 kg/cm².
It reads 4 kg/cm²
